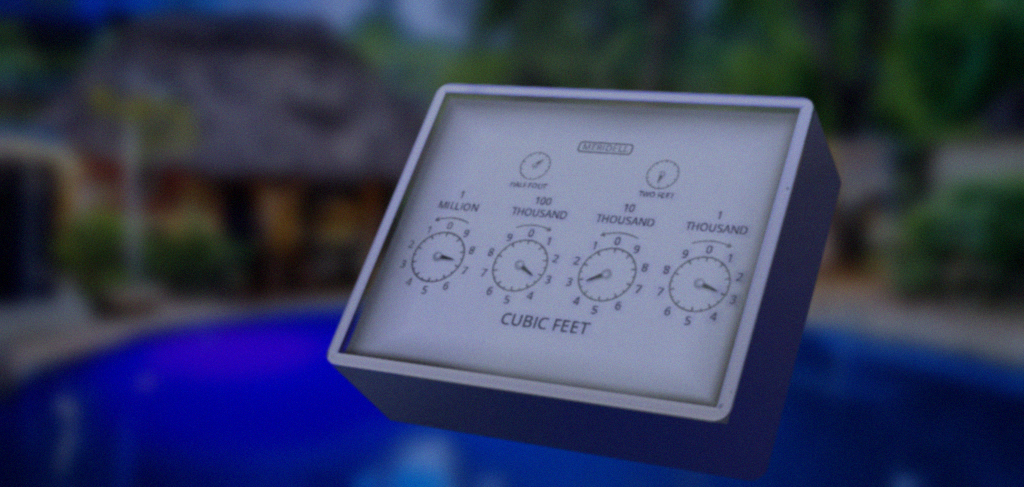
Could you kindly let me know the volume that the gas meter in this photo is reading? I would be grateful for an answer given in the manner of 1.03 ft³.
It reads 733300 ft³
